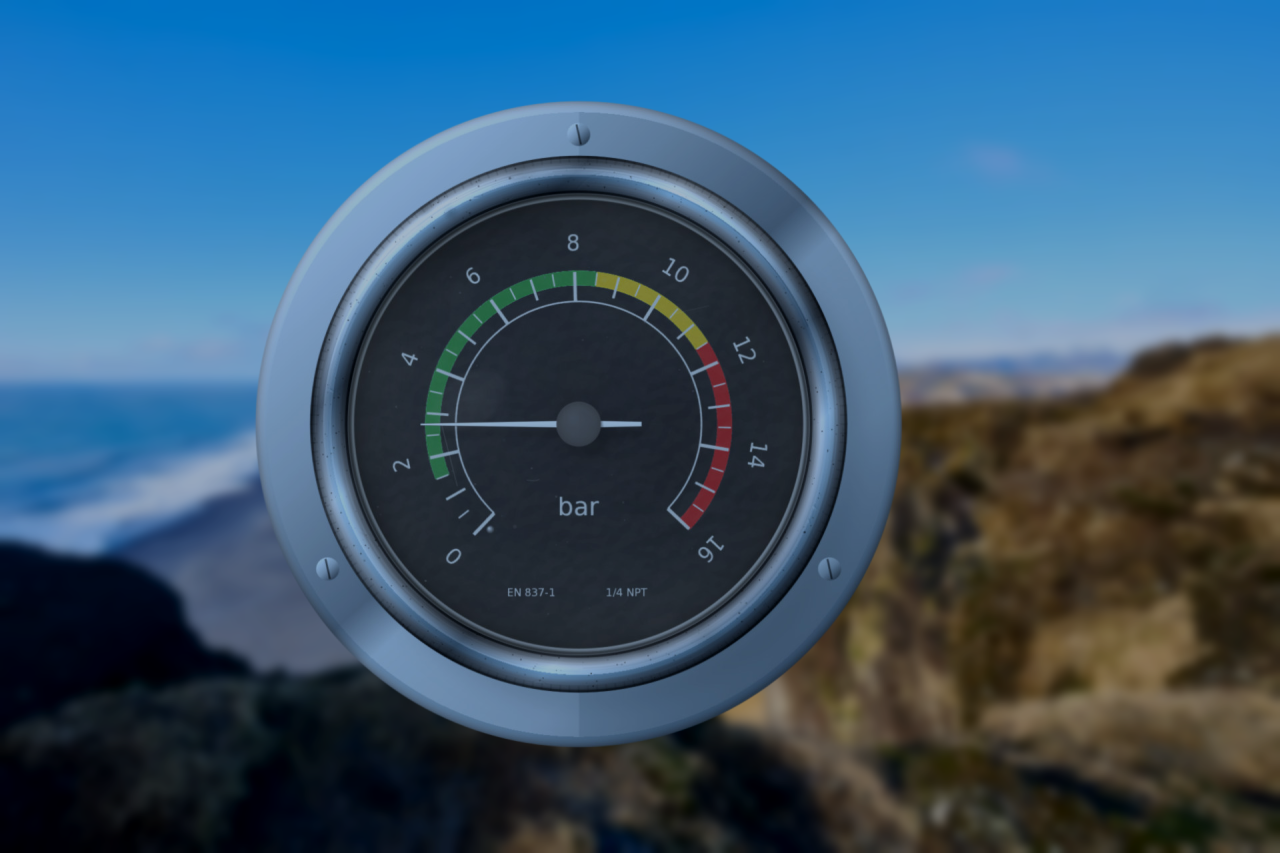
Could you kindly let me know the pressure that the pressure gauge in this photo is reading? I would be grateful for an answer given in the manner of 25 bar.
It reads 2.75 bar
